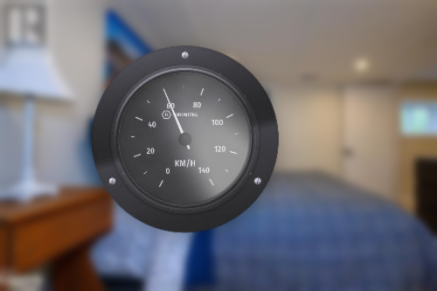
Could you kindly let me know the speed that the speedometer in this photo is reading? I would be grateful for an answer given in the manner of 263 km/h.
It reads 60 km/h
